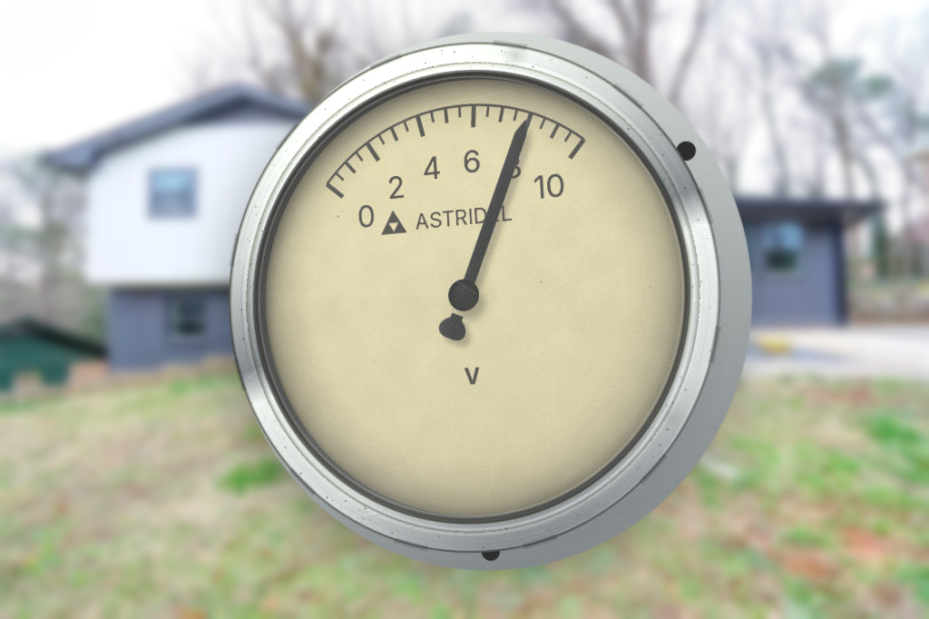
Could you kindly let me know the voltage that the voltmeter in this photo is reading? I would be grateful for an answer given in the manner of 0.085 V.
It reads 8 V
